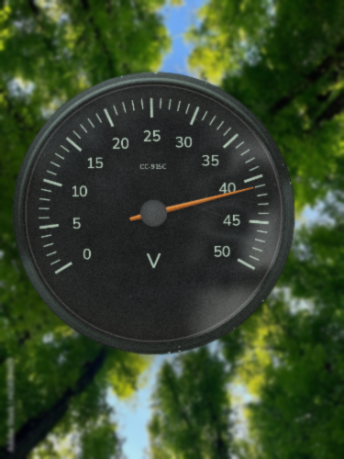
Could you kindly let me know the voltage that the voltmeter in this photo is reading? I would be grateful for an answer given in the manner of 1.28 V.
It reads 41 V
